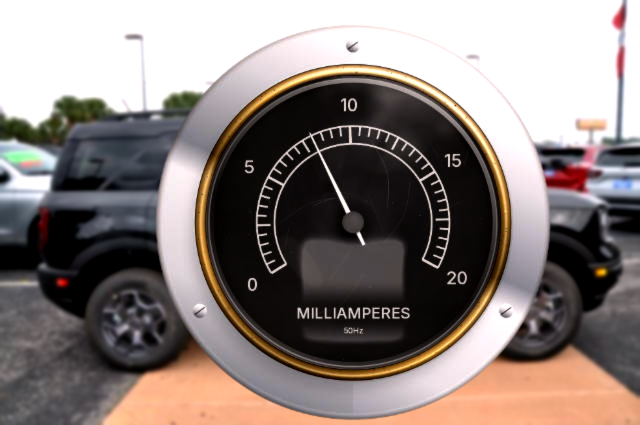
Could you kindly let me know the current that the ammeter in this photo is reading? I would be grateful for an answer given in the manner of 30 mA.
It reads 8 mA
